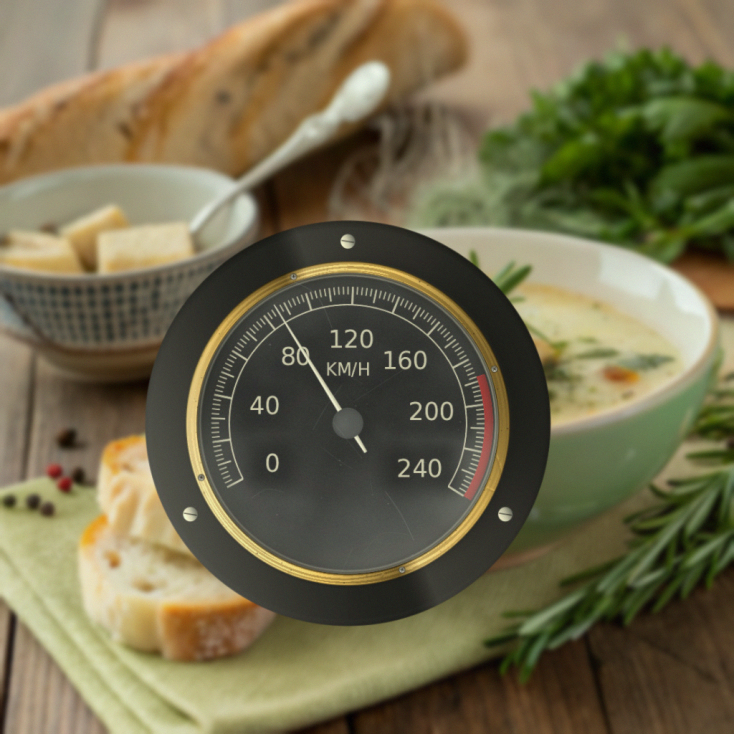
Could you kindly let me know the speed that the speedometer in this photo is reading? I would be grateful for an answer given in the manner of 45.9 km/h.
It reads 86 km/h
